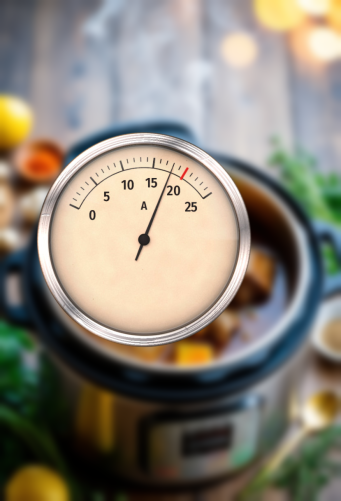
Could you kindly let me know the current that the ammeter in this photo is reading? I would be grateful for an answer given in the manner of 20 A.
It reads 18 A
